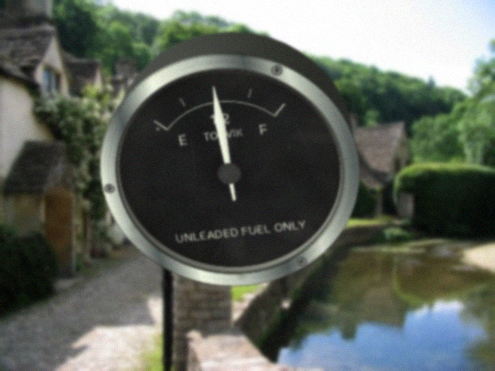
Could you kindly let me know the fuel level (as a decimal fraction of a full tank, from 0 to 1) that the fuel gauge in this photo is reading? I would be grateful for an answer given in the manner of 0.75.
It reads 0.5
